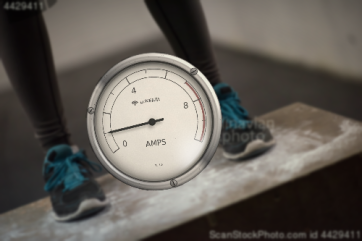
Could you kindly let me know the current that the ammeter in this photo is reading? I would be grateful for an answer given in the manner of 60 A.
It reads 1 A
